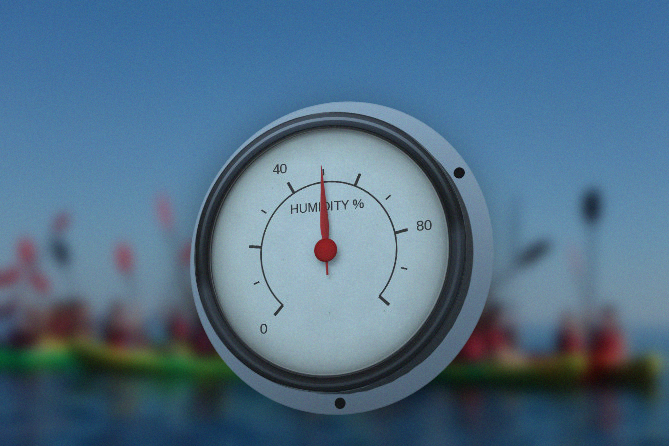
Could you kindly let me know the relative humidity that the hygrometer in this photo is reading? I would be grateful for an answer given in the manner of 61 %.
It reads 50 %
